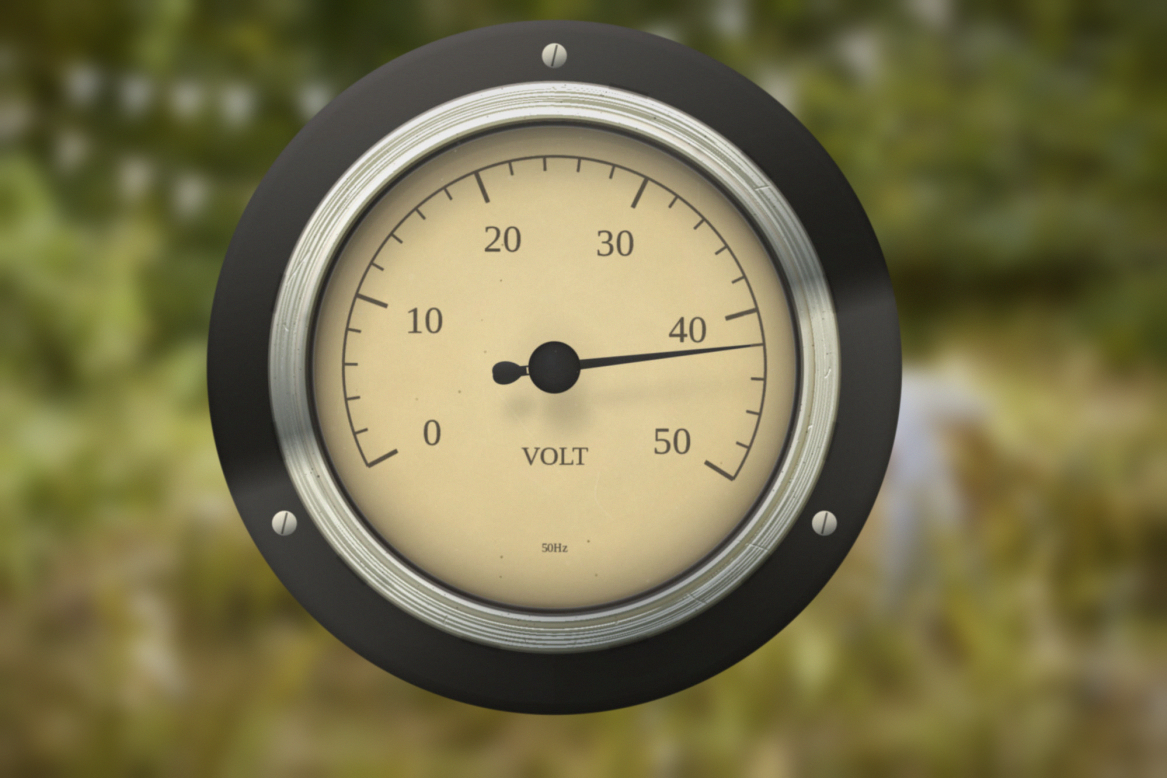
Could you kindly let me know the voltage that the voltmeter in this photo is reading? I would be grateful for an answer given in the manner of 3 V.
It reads 42 V
